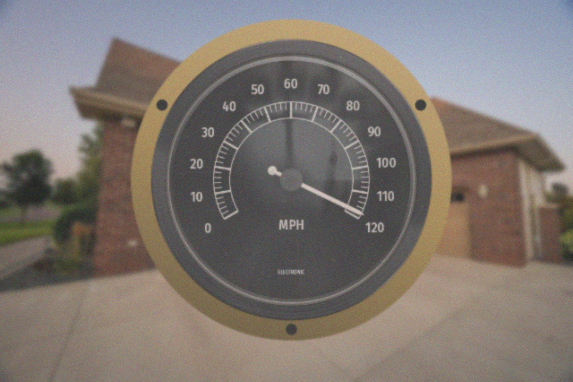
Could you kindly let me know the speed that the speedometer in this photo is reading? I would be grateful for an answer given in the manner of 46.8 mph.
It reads 118 mph
